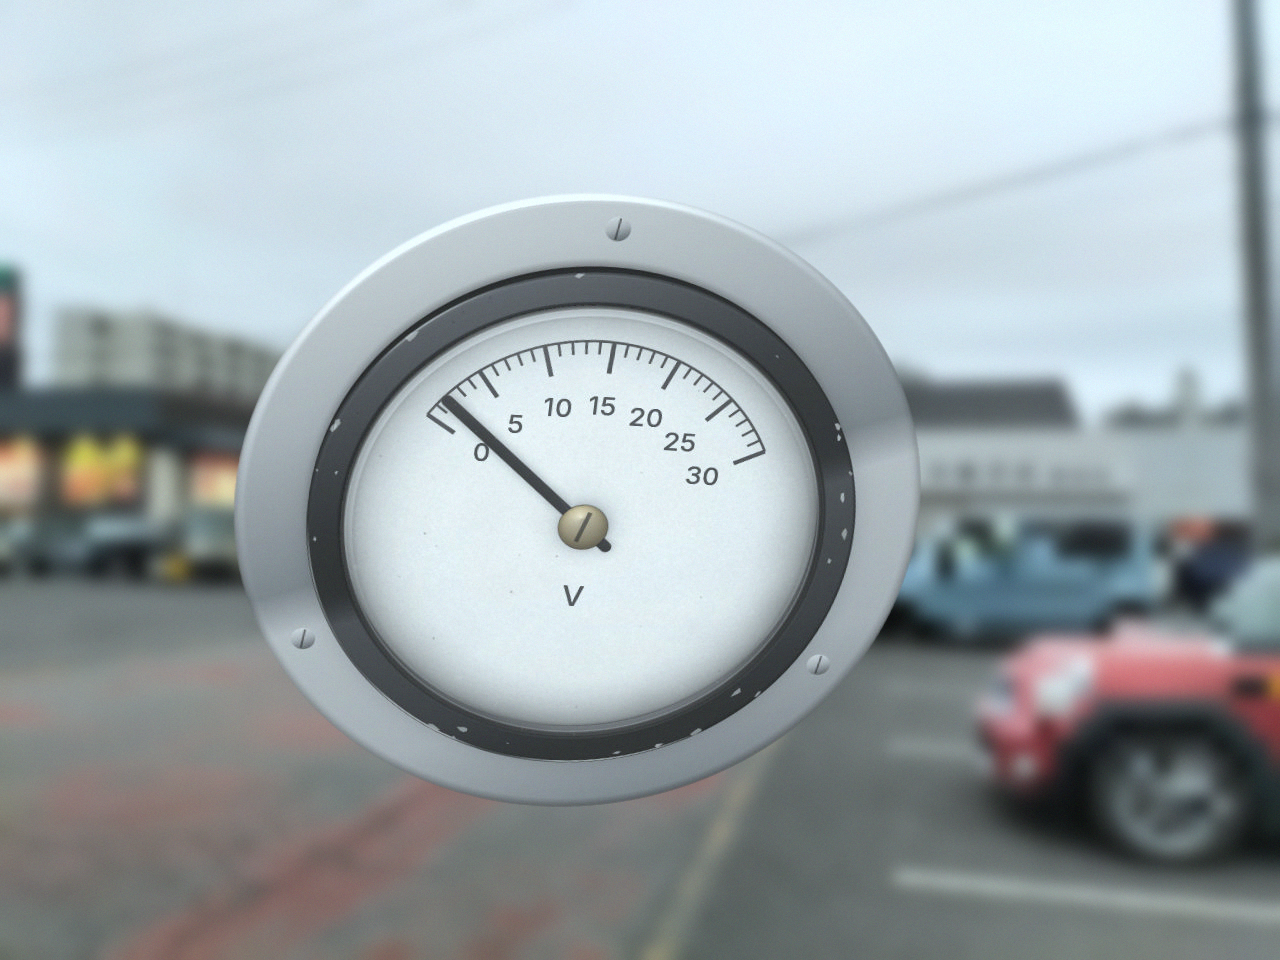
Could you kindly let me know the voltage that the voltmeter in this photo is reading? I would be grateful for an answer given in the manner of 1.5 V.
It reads 2 V
